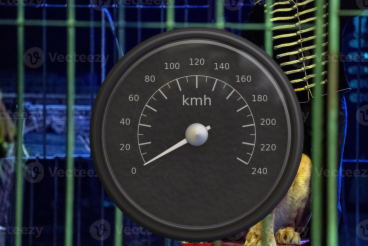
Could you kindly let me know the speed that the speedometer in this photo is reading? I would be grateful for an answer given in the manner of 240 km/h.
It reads 0 km/h
